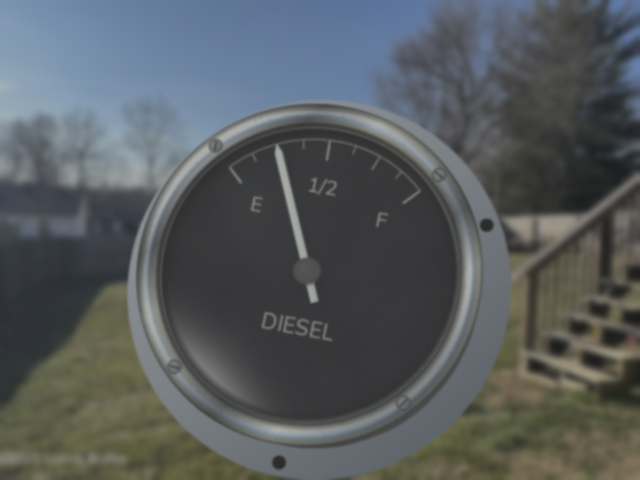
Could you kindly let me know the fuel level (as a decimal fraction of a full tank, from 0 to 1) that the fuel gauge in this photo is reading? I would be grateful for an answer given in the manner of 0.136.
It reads 0.25
